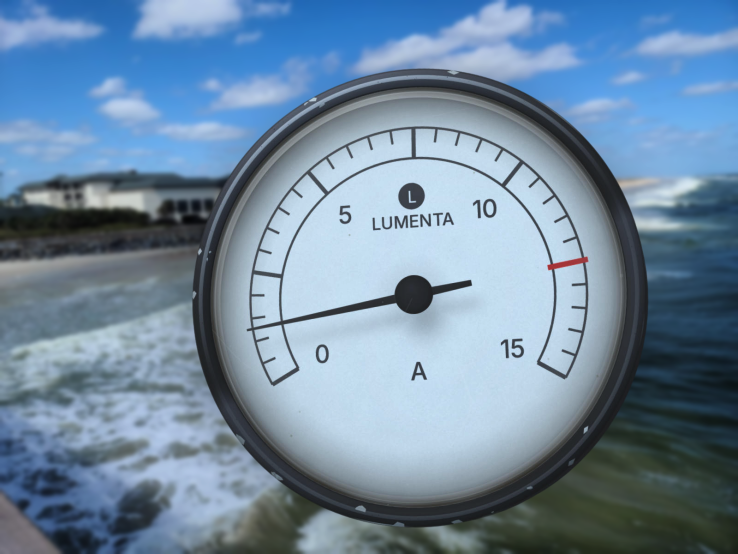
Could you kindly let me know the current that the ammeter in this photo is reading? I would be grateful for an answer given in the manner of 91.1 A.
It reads 1.25 A
